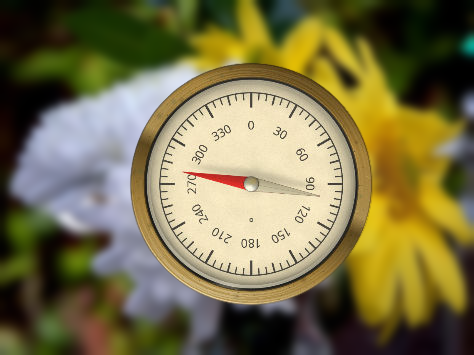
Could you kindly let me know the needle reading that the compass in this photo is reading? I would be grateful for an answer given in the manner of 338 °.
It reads 280 °
